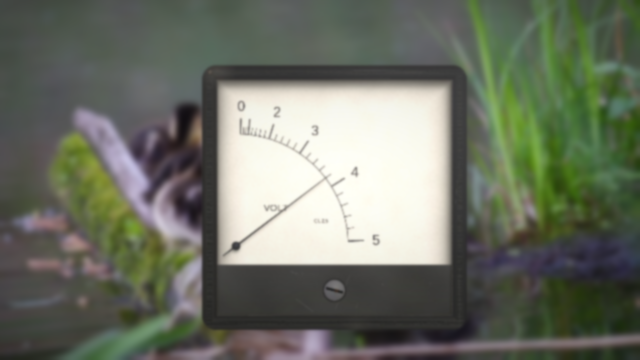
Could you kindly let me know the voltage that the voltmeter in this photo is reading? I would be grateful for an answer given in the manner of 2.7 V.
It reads 3.8 V
